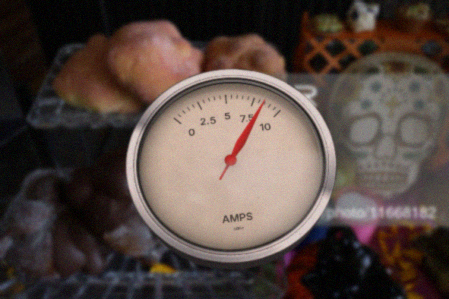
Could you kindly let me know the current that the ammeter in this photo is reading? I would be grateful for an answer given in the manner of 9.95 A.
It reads 8.5 A
